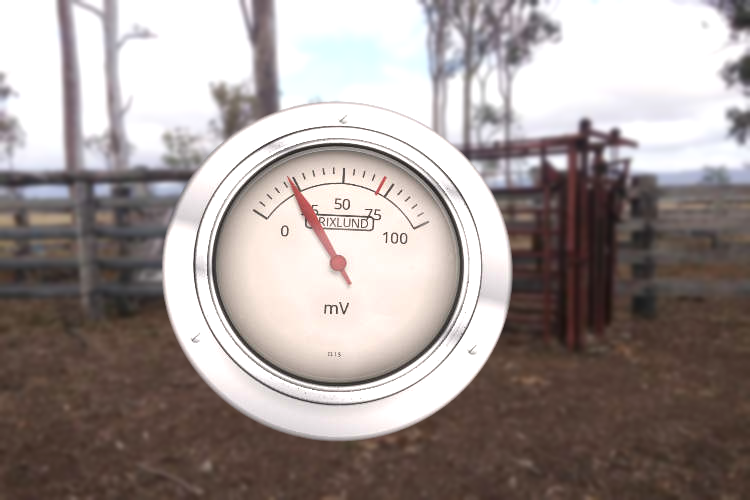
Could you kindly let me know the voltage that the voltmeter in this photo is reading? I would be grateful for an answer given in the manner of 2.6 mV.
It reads 22.5 mV
